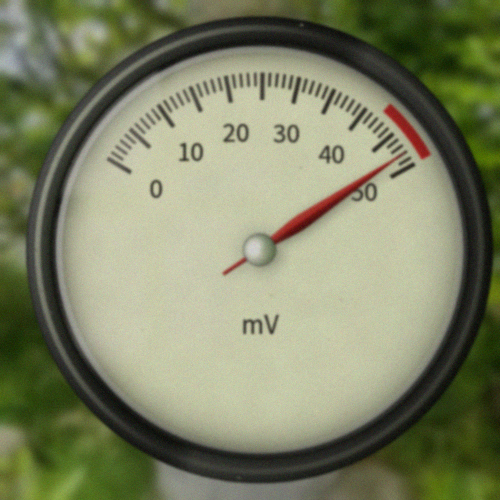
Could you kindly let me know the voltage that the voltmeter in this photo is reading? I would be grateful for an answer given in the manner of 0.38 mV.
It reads 48 mV
